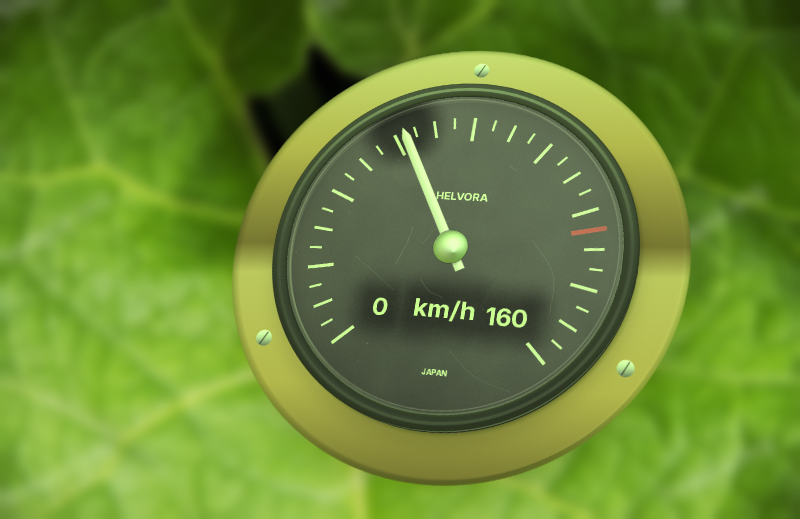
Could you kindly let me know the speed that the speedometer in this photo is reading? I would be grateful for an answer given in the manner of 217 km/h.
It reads 62.5 km/h
